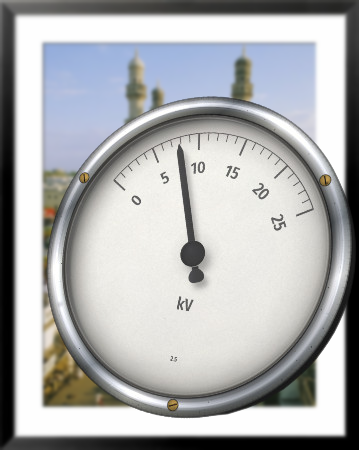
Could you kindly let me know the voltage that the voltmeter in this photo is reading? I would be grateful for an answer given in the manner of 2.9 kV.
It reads 8 kV
